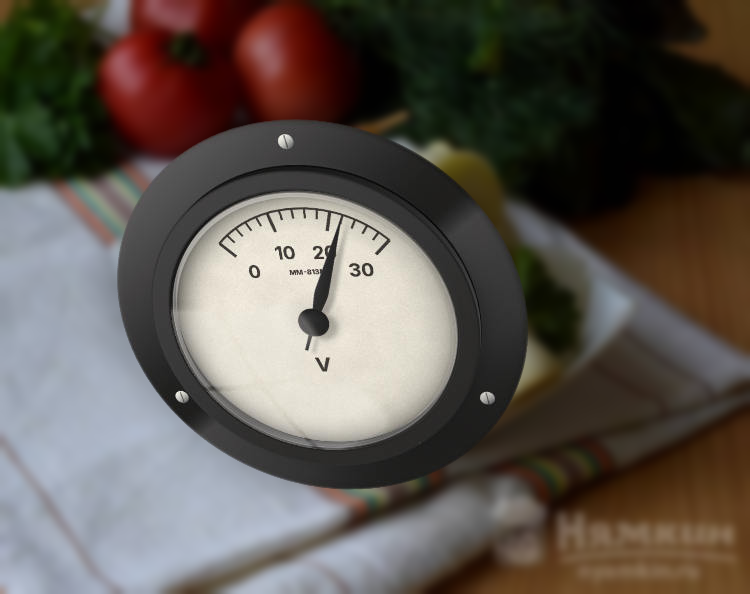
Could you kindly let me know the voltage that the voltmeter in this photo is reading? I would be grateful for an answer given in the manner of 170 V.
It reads 22 V
